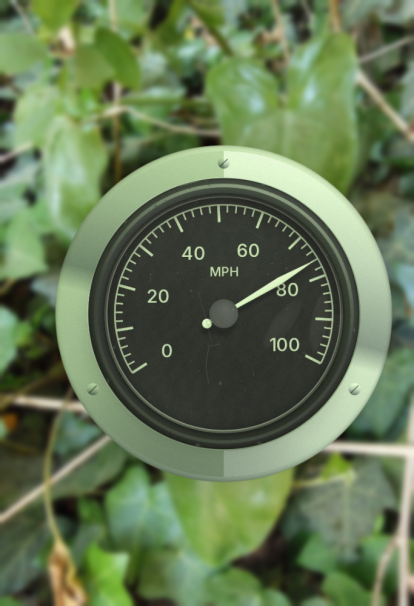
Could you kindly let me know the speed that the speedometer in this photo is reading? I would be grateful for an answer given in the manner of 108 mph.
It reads 76 mph
